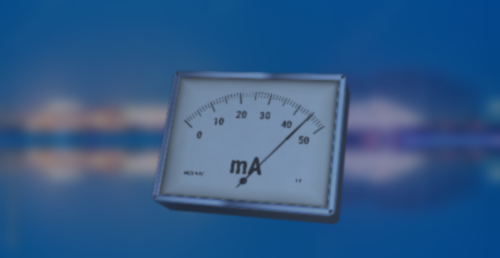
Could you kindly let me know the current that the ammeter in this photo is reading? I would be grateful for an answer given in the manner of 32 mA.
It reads 45 mA
